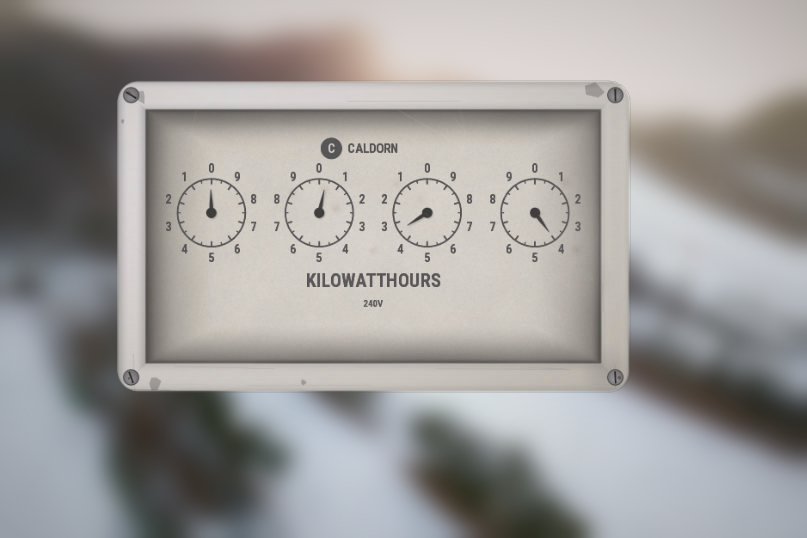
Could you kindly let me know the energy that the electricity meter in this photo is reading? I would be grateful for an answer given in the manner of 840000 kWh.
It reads 34 kWh
